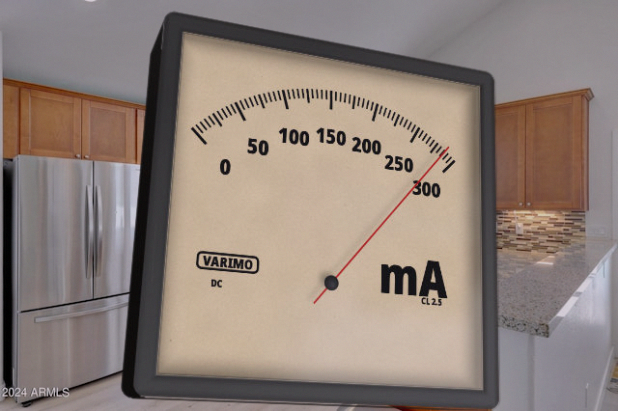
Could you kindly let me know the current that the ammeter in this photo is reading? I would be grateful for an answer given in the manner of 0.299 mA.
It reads 285 mA
